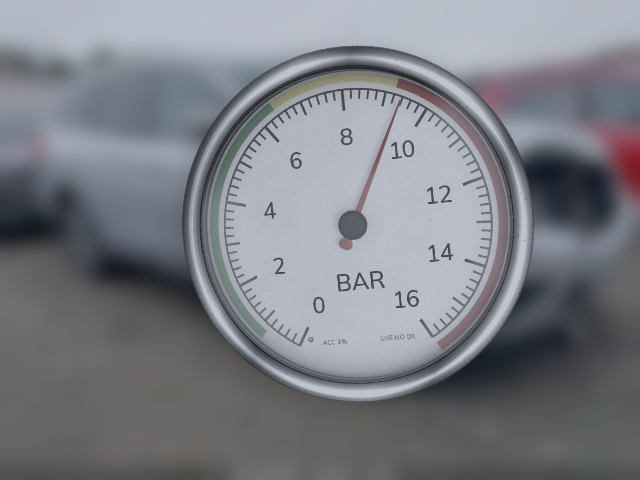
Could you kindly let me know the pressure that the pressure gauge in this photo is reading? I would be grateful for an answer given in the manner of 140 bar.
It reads 9.4 bar
